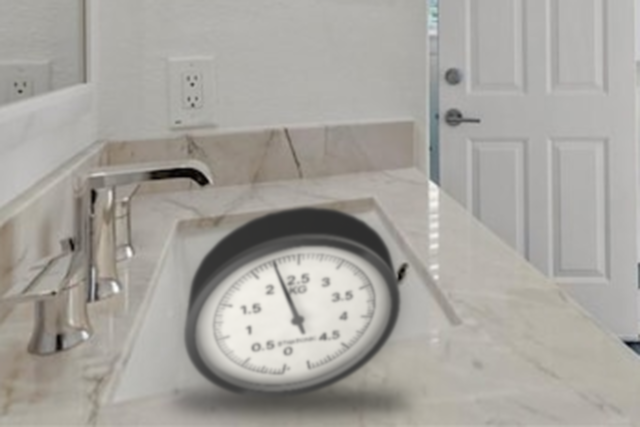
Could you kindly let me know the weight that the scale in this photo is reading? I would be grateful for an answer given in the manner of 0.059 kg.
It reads 2.25 kg
